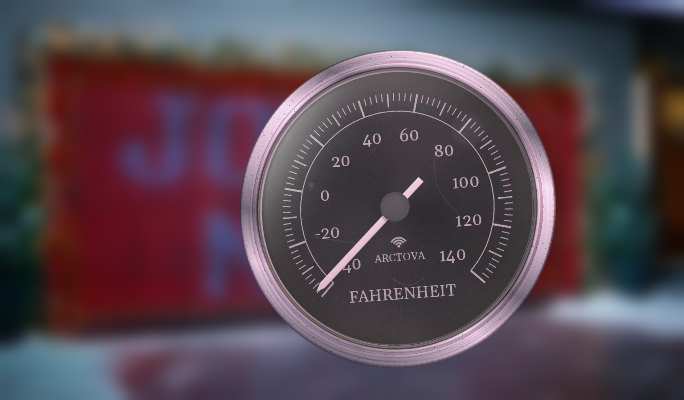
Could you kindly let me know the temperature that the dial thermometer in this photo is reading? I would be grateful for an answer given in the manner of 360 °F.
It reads -38 °F
